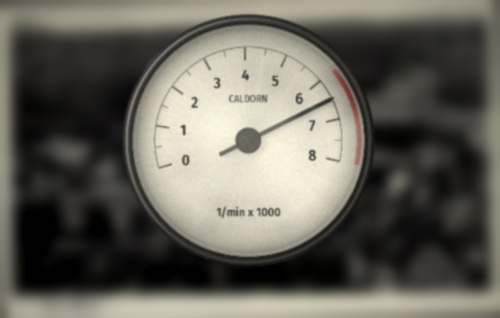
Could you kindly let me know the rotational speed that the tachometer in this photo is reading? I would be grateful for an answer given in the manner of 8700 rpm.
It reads 6500 rpm
